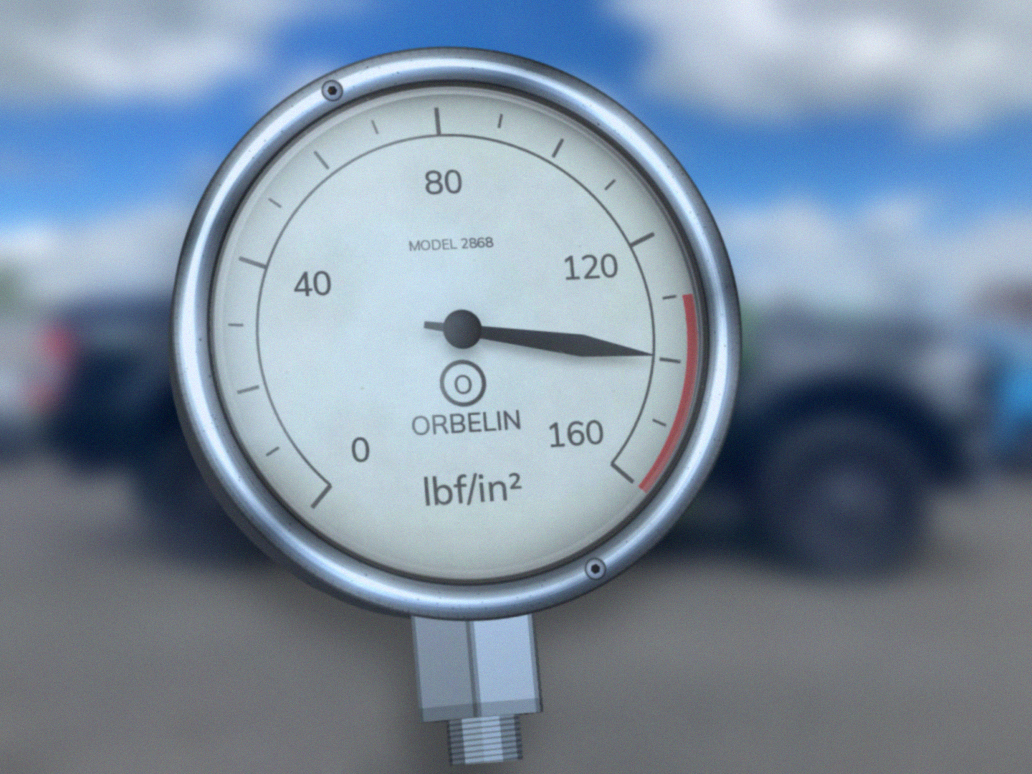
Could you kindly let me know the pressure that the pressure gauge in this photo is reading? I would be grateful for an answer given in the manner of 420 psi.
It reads 140 psi
